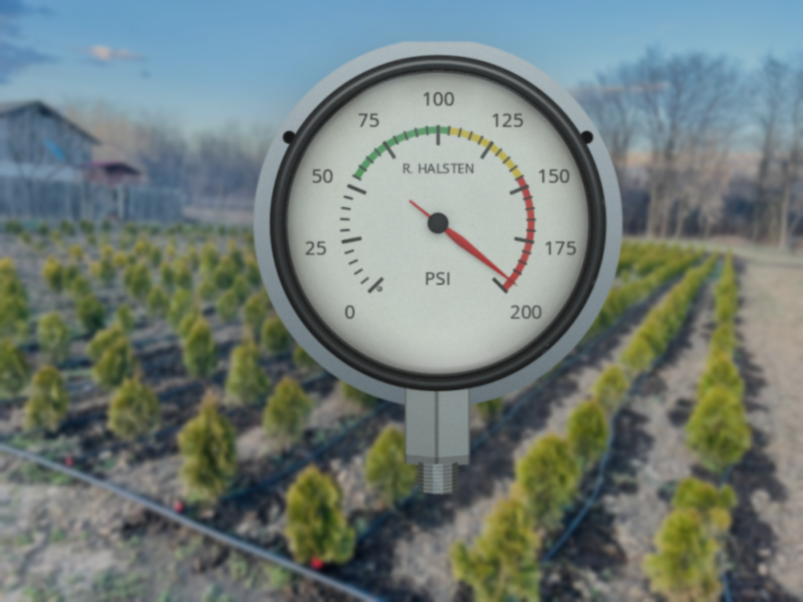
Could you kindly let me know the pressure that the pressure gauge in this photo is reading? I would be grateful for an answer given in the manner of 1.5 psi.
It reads 195 psi
